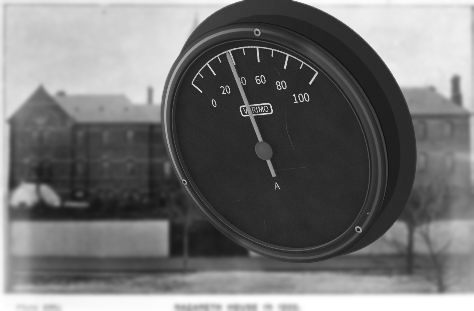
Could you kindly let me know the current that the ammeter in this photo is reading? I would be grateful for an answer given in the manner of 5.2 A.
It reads 40 A
